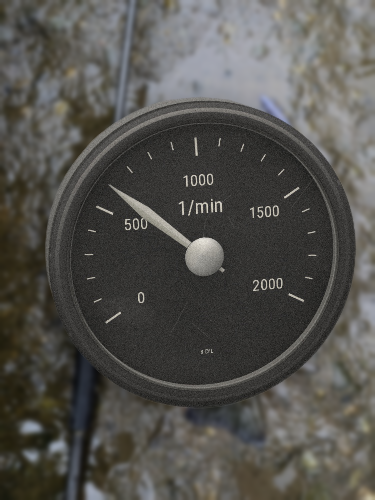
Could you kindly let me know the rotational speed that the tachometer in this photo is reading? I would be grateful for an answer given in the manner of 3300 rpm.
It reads 600 rpm
